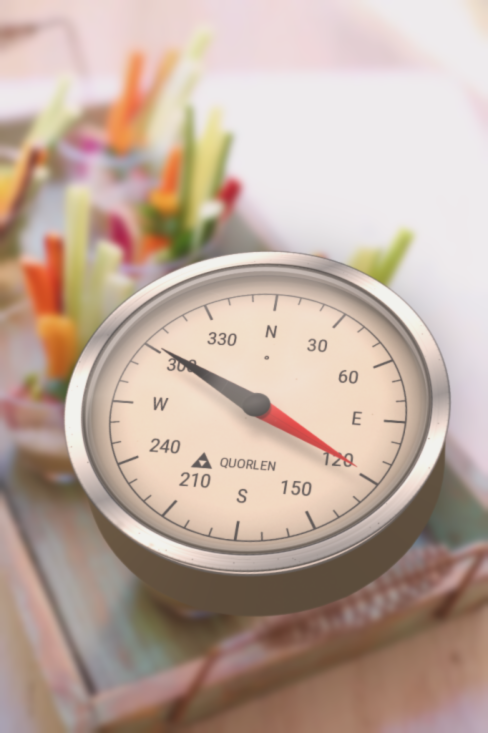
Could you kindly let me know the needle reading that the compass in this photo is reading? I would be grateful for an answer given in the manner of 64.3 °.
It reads 120 °
